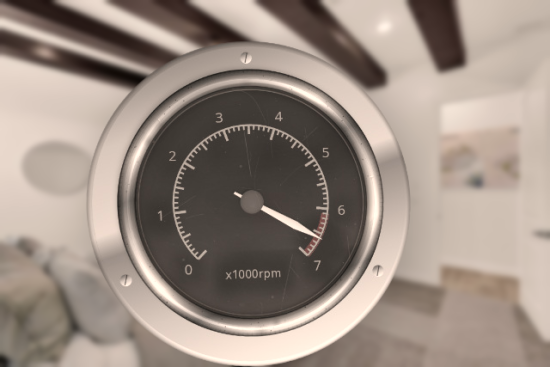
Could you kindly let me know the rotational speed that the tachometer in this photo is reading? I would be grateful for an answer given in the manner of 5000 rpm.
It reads 6600 rpm
